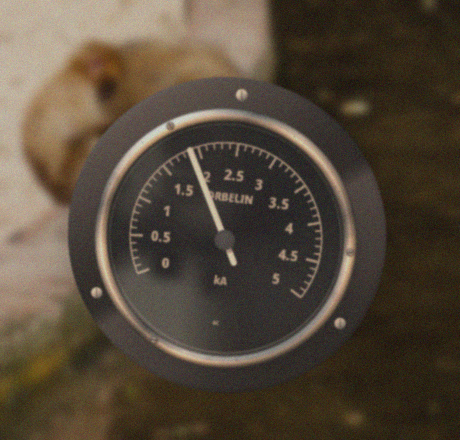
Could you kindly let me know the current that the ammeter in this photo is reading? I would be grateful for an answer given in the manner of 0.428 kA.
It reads 1.9 kA
